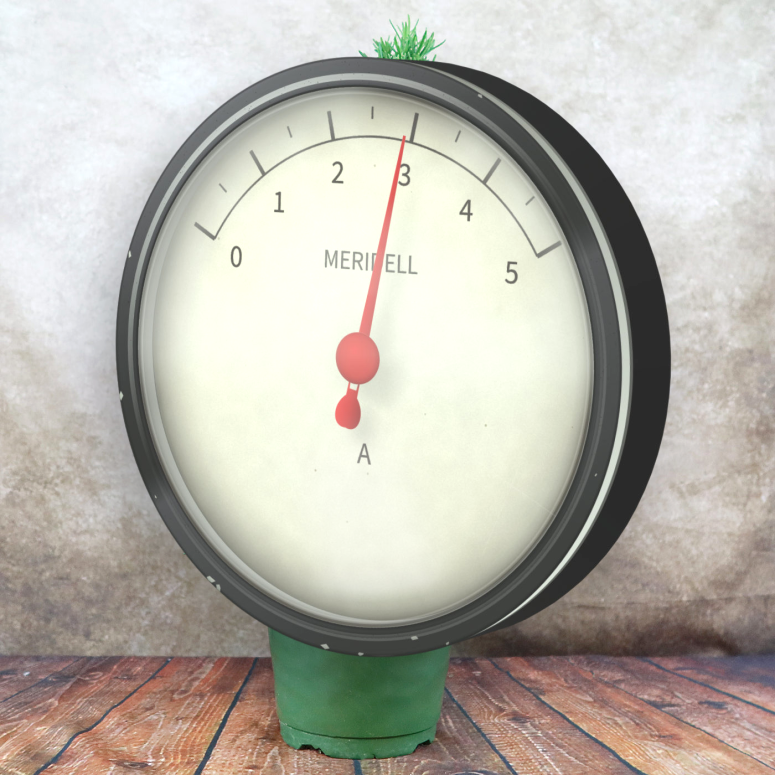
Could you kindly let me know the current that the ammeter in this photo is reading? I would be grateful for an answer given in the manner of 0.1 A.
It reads 3 A
